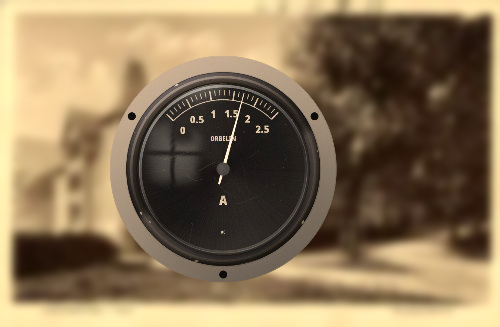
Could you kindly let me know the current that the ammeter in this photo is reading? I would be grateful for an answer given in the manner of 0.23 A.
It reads 1.7 A
